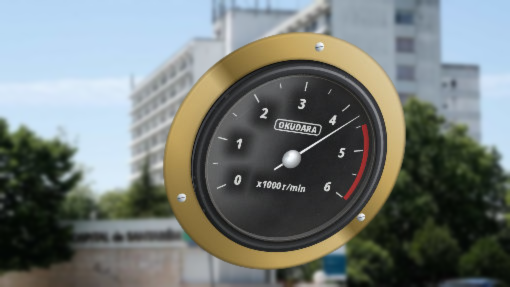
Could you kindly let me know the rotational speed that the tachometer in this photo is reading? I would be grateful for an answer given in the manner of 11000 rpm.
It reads 4250 rpm
